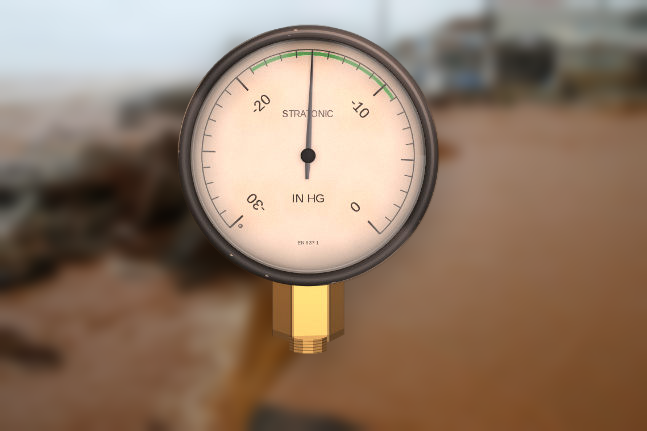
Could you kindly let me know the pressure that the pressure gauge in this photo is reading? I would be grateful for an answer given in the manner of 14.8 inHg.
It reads -15 inHg
